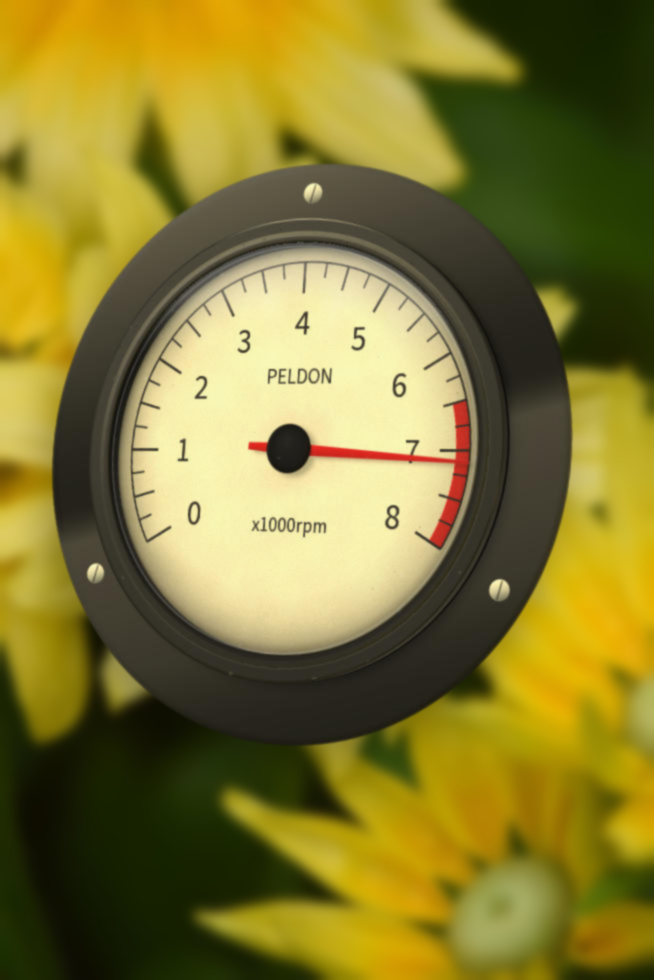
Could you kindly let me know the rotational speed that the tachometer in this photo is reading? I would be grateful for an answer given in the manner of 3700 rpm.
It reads 7125 rpm
